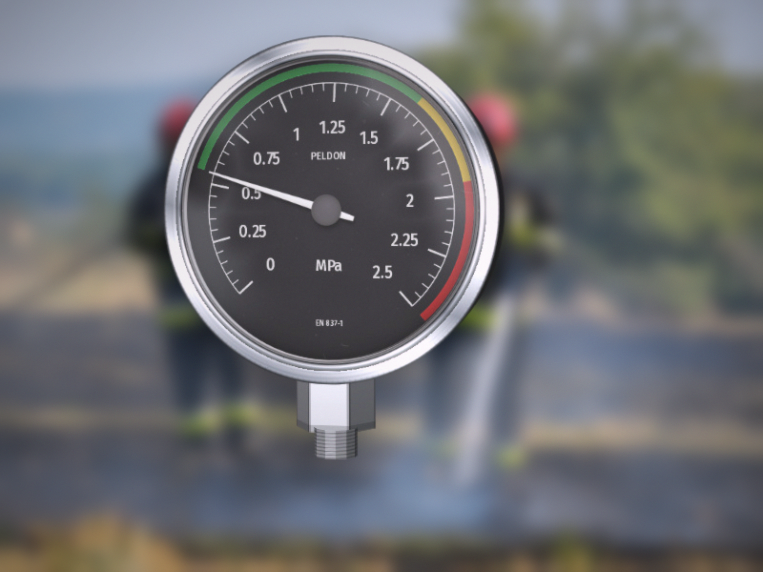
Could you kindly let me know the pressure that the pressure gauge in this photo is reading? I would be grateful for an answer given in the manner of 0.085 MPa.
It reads 0.55 MPa
